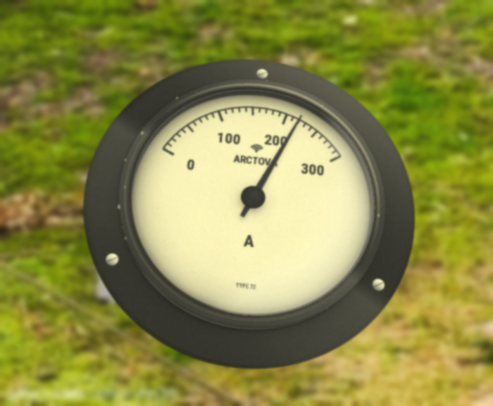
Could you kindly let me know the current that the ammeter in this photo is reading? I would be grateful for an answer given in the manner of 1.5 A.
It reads 220 A
